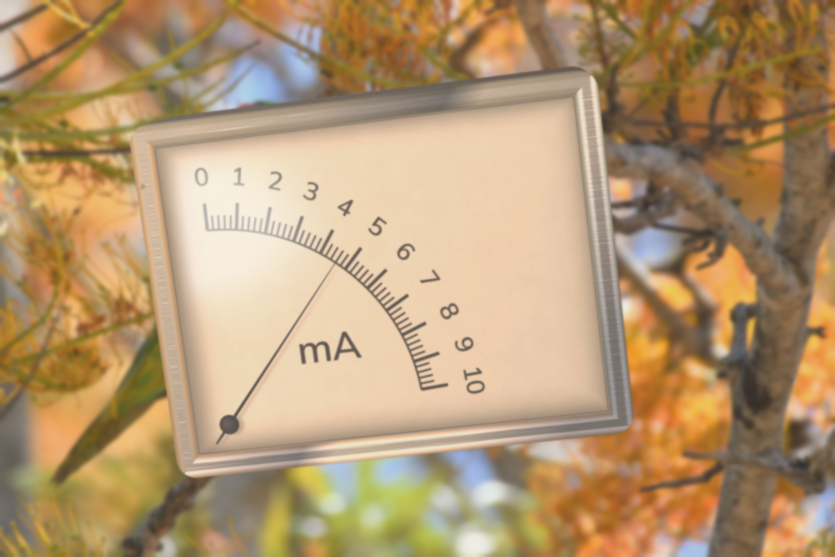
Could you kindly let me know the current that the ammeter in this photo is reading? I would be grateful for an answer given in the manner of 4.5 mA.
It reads 4.6 mA
